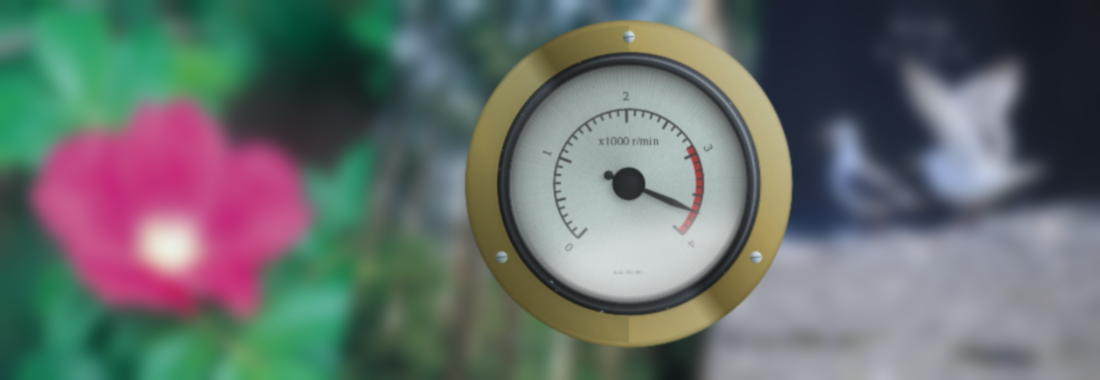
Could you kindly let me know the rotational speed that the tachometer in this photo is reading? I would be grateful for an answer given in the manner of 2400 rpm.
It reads 3700 rpm
